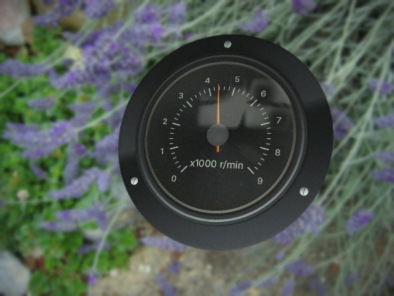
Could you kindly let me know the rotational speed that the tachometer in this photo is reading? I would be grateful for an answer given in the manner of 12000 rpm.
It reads 4400 rpm
